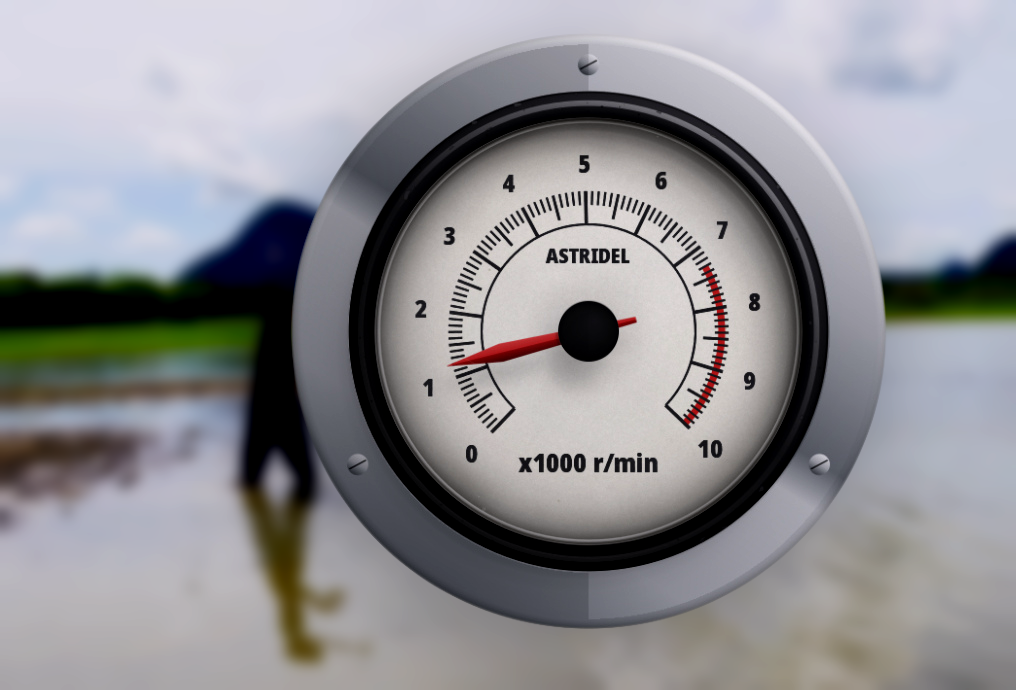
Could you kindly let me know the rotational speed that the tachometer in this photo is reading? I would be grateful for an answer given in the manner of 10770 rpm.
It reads 1200 rpm
